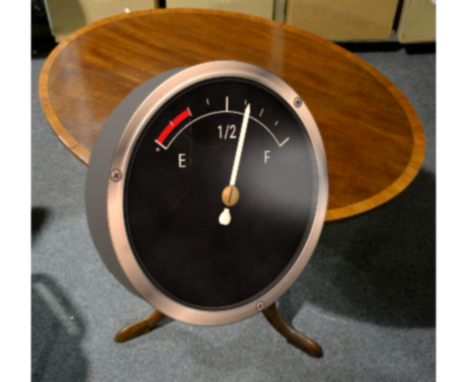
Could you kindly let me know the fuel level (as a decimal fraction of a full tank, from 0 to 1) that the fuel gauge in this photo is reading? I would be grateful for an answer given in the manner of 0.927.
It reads 0.625
